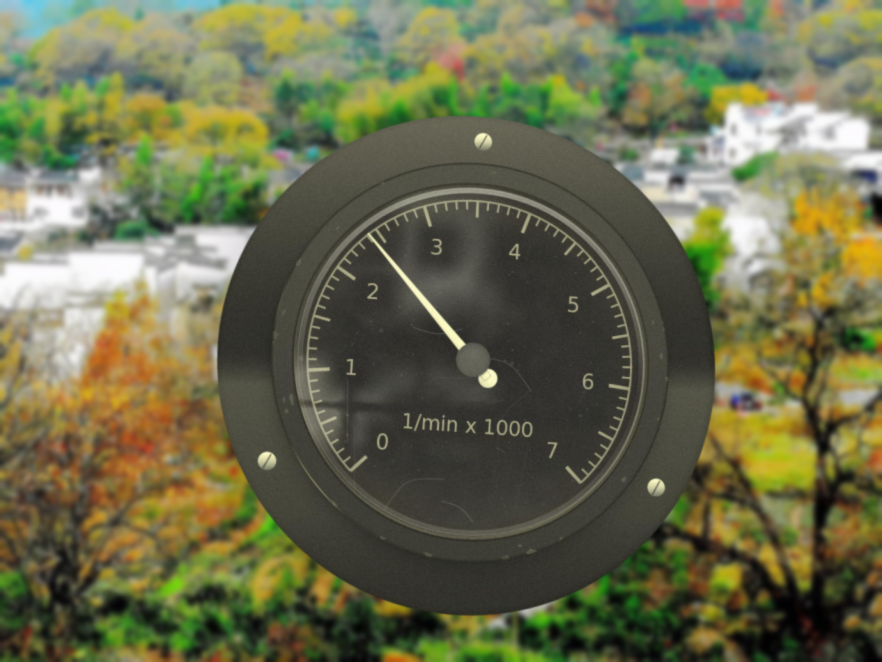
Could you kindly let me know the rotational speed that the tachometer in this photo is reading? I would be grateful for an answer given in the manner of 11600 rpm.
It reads 2400 rpm
